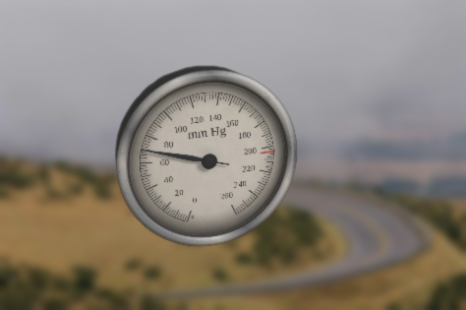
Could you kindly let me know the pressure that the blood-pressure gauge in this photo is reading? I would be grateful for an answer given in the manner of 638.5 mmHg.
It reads 70 mmHg
